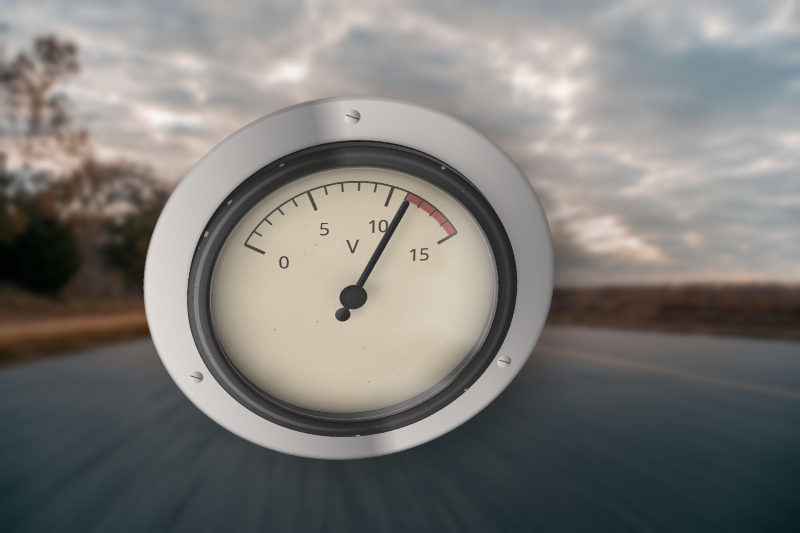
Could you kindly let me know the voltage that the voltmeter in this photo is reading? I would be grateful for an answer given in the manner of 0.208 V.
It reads 11 V
